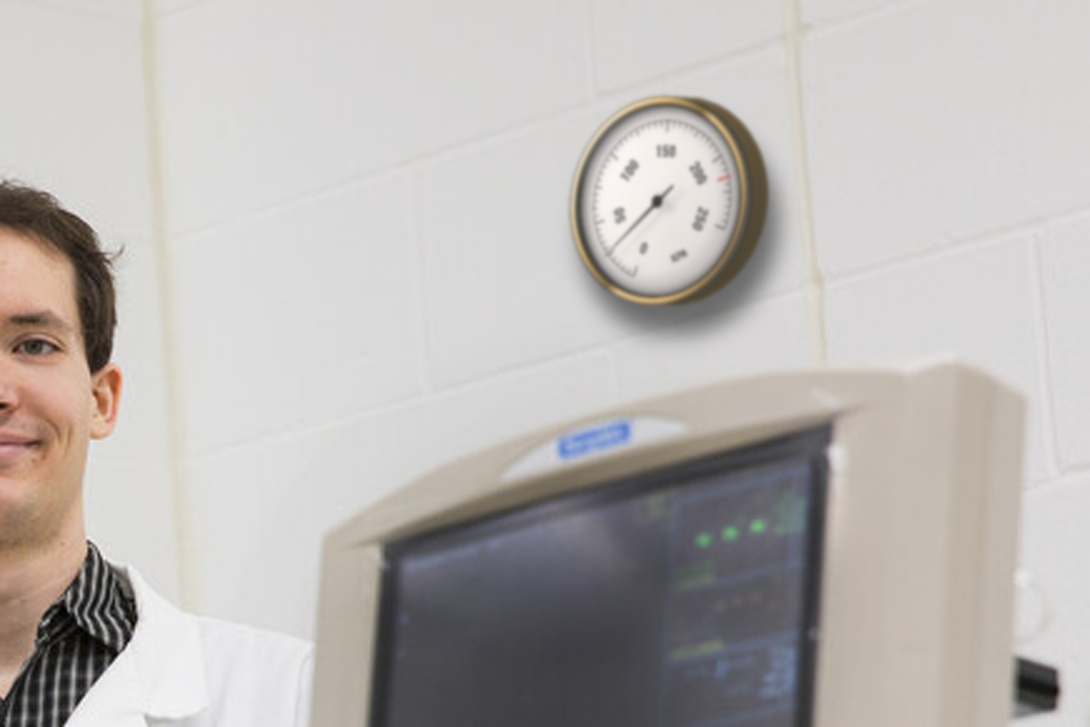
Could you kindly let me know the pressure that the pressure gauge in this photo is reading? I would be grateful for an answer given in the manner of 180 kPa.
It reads 25 kPa
